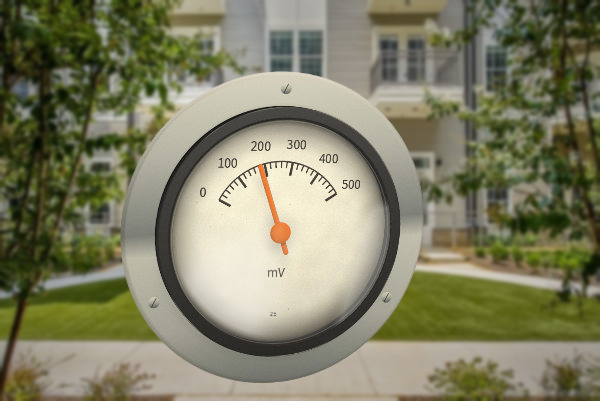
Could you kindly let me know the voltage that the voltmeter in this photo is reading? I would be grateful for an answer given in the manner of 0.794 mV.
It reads 180 mV
